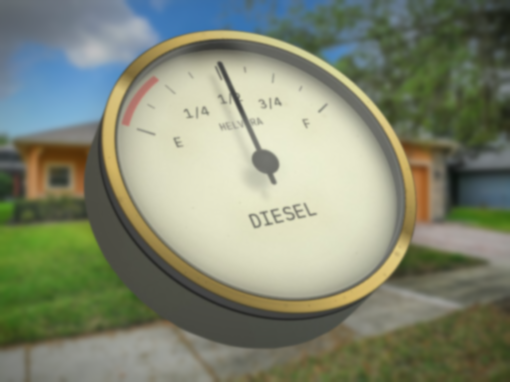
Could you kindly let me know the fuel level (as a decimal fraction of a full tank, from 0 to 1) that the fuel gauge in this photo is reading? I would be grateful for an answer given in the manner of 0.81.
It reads 0.5
